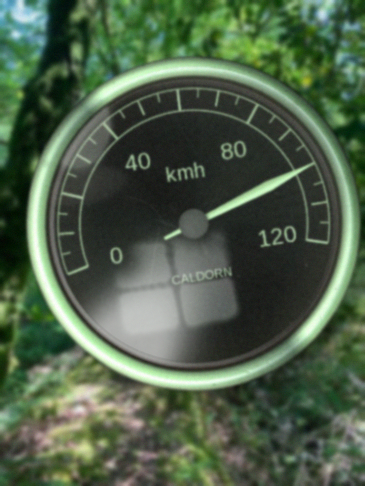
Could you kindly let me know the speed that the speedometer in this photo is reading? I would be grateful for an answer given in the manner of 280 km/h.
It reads 100 km/h
